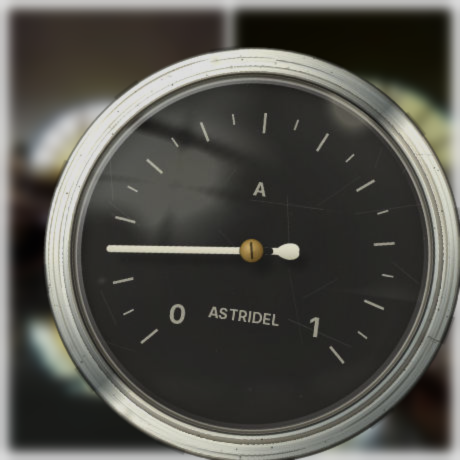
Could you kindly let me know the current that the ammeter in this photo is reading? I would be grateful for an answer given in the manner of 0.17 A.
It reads 0.15 A
